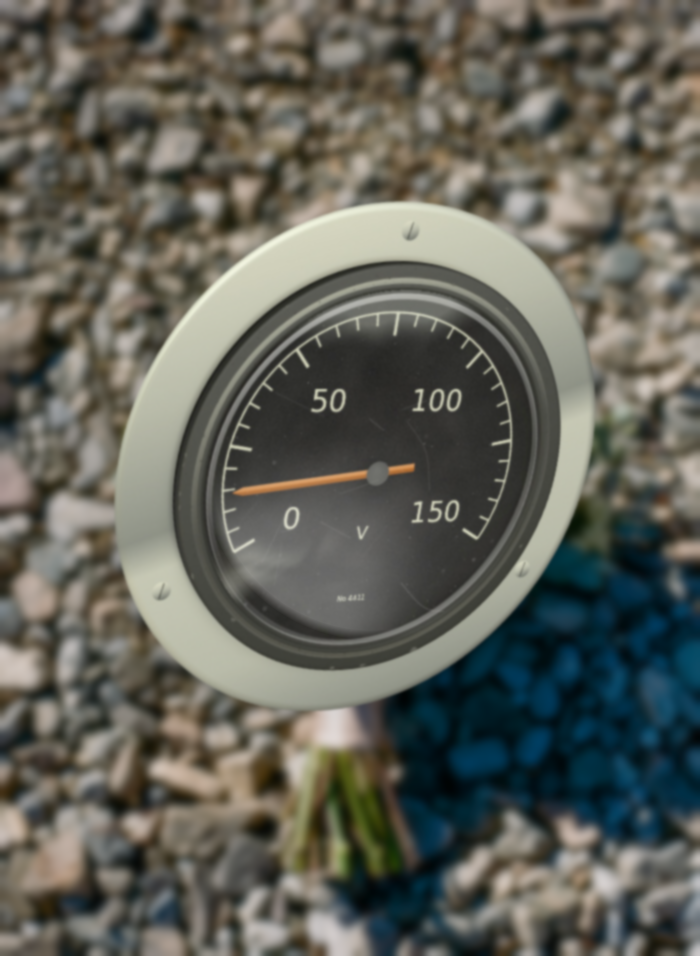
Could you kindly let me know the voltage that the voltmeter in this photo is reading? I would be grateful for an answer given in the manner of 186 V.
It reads 15 V
